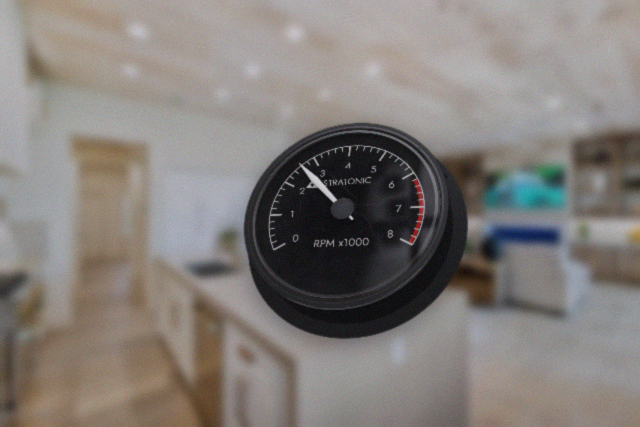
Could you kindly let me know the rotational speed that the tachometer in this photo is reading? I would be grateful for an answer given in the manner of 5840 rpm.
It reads 2600 rpm
